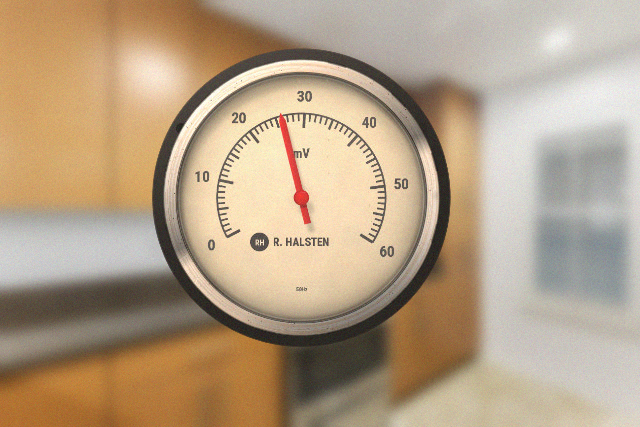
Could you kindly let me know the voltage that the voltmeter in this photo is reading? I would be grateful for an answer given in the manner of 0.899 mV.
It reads 26 mV
